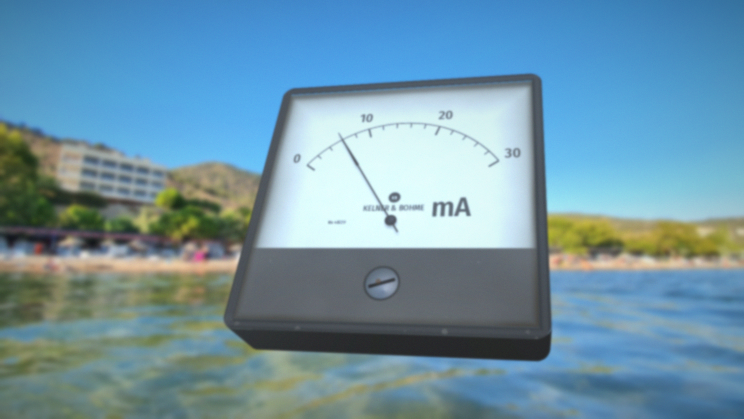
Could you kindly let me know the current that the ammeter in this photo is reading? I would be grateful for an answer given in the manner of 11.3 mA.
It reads 6 mA
